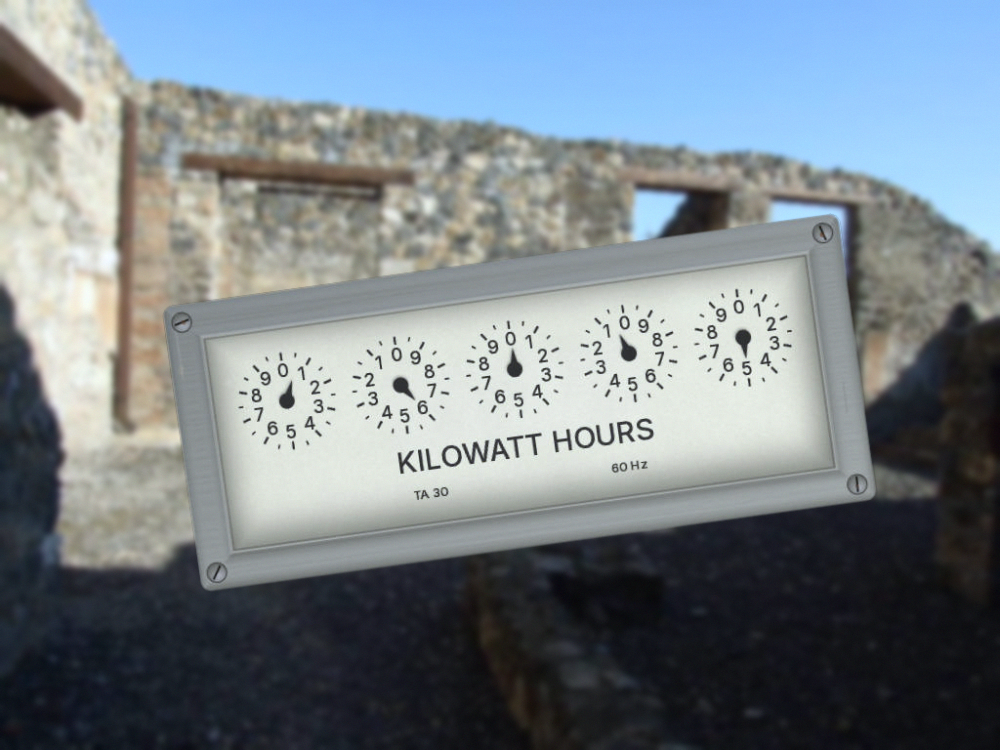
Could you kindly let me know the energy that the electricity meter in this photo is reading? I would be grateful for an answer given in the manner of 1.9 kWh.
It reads 6005 kWh
